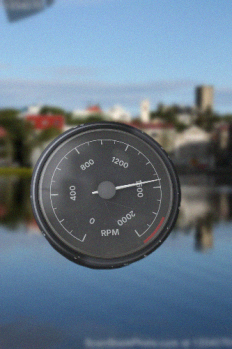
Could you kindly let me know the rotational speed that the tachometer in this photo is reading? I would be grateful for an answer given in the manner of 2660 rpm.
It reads 1550 rpm
